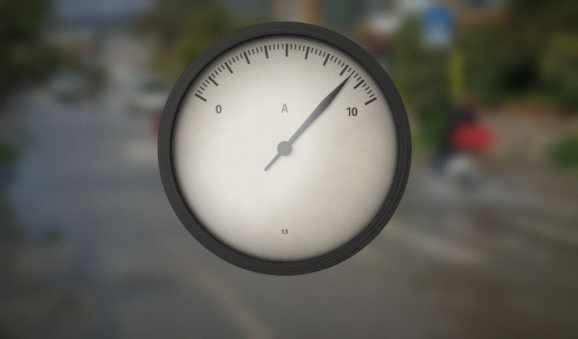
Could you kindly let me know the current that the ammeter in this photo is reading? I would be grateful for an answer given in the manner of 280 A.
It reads 8.4 A
